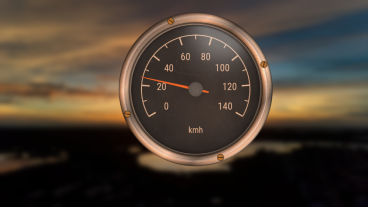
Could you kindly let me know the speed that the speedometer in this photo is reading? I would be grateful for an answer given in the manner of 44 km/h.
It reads 25 km/h
